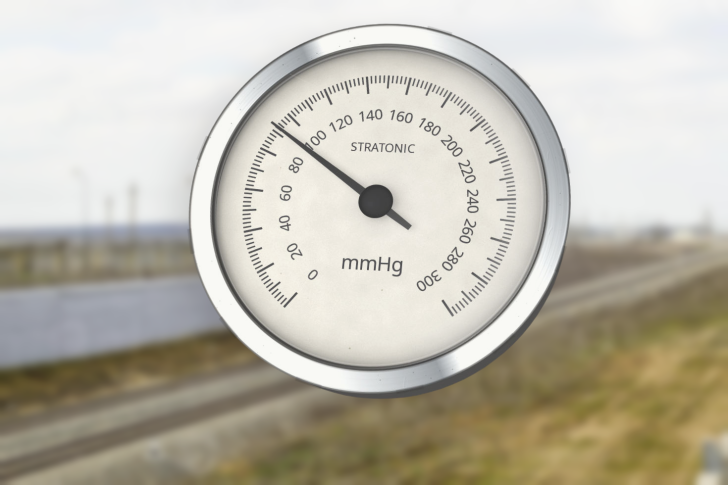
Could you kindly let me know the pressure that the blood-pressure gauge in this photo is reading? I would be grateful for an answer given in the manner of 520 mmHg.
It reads 92 mmHg
